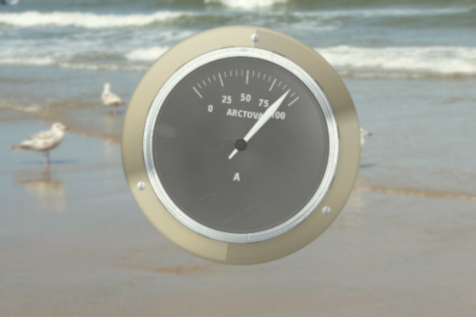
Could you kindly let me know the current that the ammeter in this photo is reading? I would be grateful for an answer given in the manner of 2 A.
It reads 90 A
